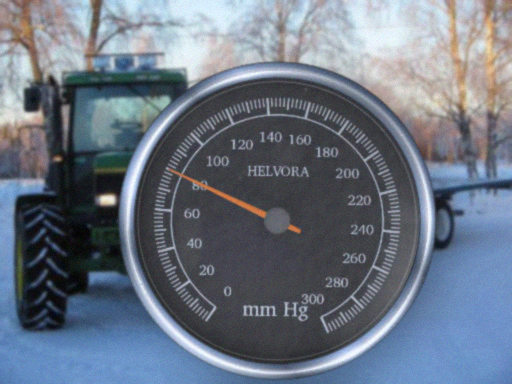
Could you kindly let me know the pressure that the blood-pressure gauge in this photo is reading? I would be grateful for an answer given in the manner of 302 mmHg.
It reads 80 mmHg
